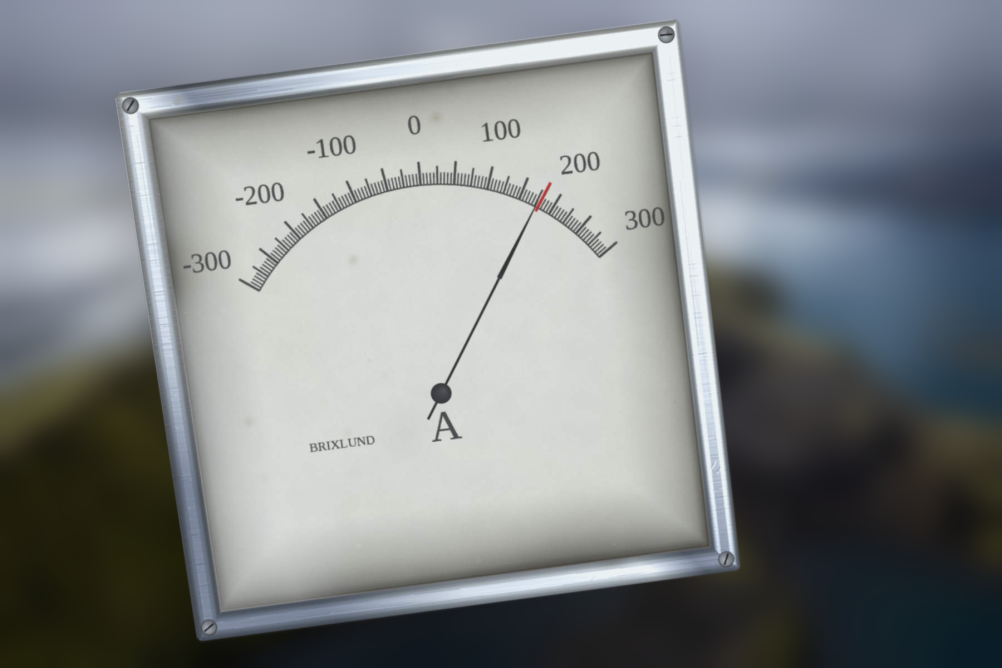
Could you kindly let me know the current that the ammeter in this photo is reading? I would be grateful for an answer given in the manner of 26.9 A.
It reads 175 A
